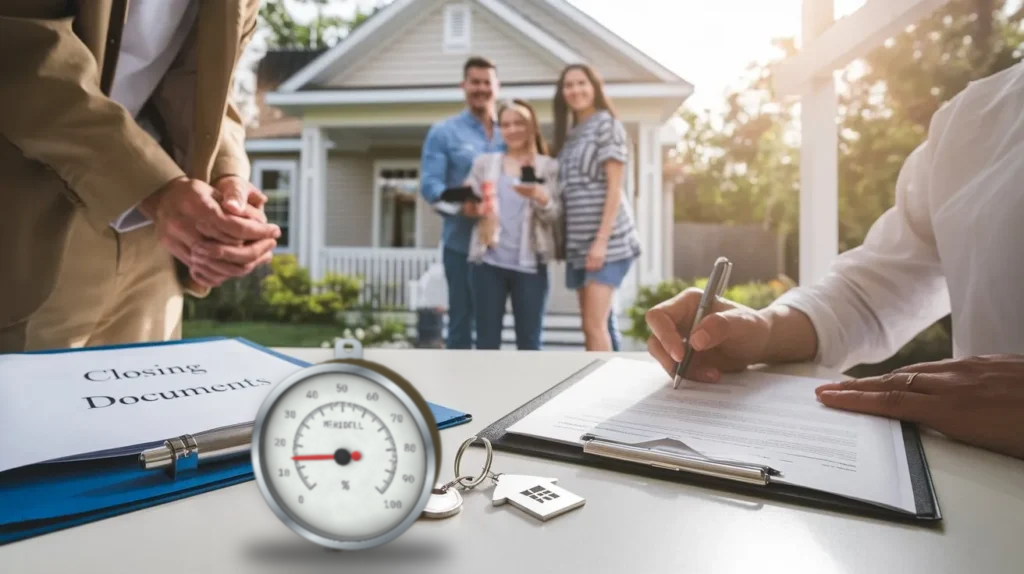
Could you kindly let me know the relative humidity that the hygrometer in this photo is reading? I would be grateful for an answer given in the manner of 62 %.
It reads 15 %
